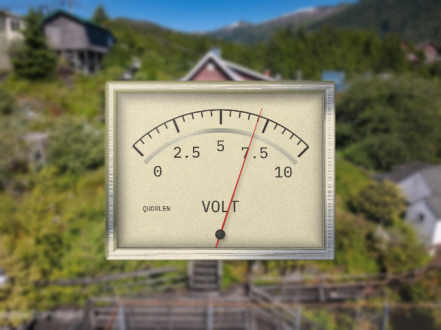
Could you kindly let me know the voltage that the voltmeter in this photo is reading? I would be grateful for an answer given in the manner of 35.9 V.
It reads 7 V
